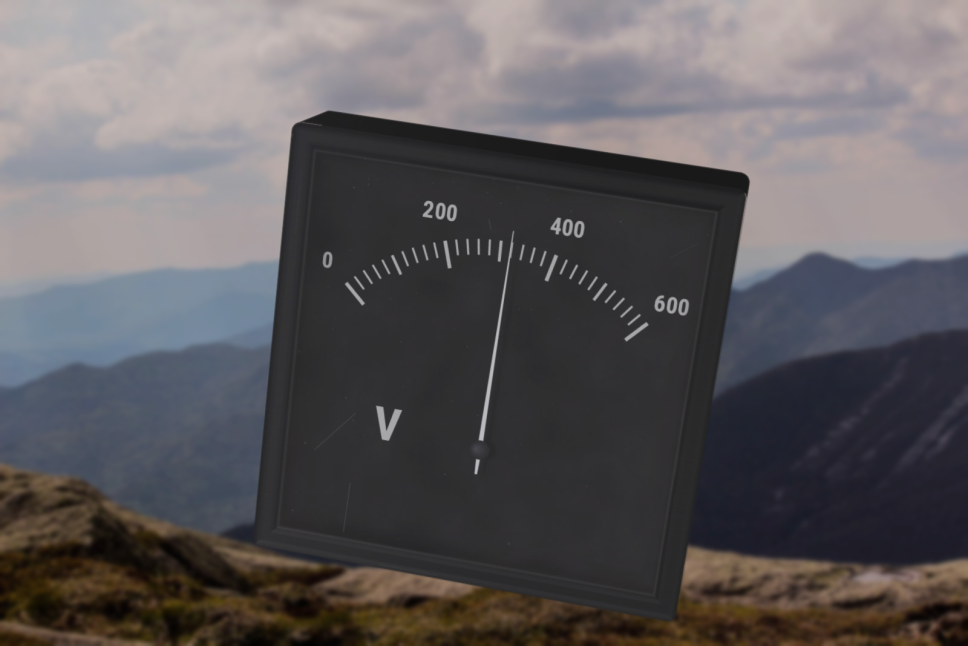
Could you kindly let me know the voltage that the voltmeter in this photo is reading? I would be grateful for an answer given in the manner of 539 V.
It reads 320 V
